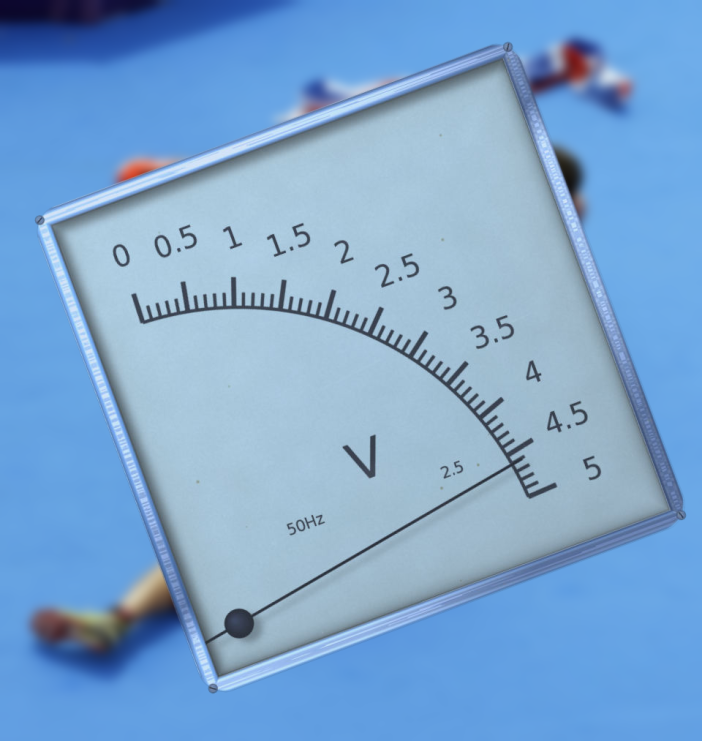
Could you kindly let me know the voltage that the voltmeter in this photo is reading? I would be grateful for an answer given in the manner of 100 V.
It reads 4.6 V
